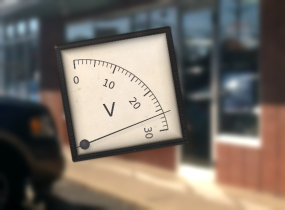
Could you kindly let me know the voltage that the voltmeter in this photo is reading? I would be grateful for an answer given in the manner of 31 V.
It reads 26 V
